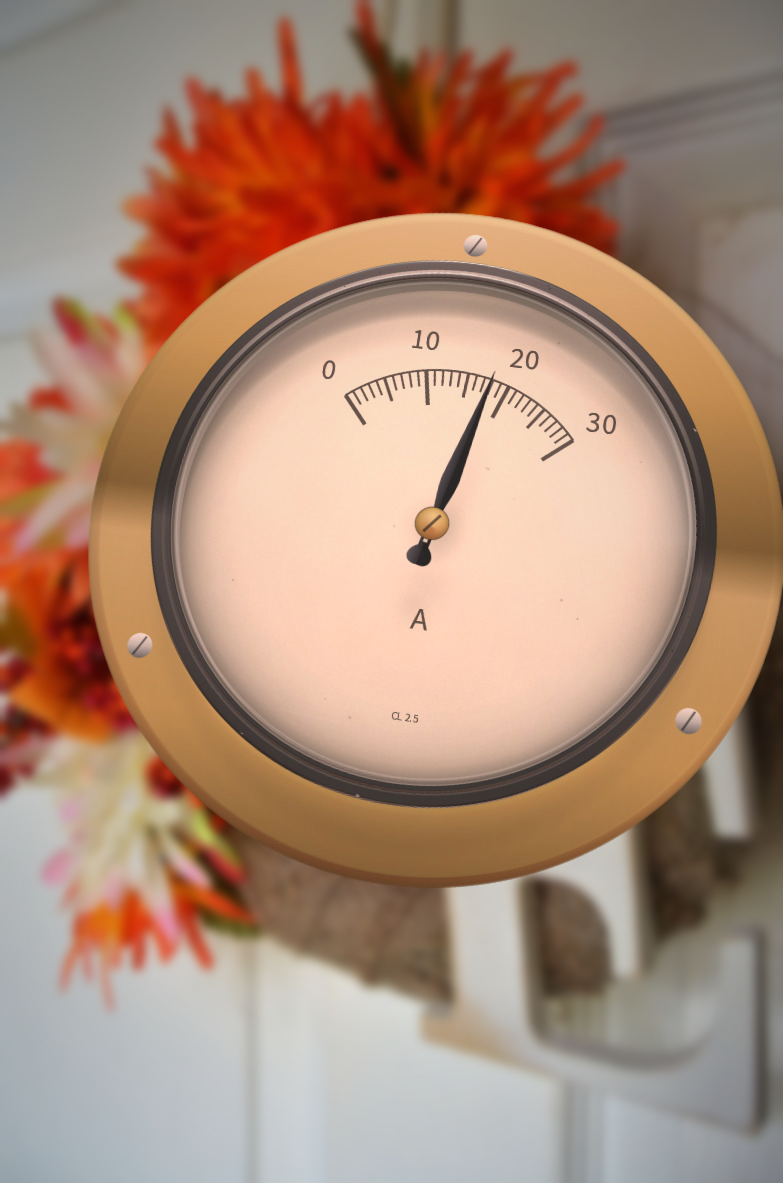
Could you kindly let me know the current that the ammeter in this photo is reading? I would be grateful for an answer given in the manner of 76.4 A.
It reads 18 A
